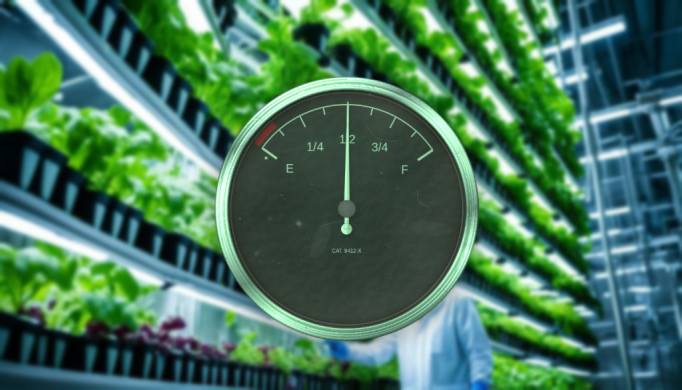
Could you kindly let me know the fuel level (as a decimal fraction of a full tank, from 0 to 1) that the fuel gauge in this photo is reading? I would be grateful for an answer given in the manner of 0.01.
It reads 0.5
